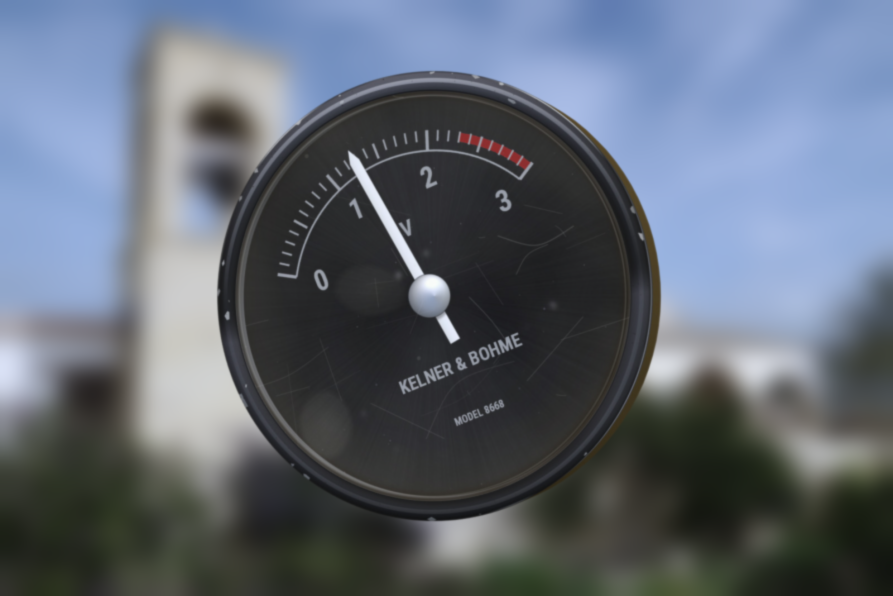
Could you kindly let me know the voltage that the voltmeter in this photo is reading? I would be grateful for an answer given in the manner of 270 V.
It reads 1.3 V
